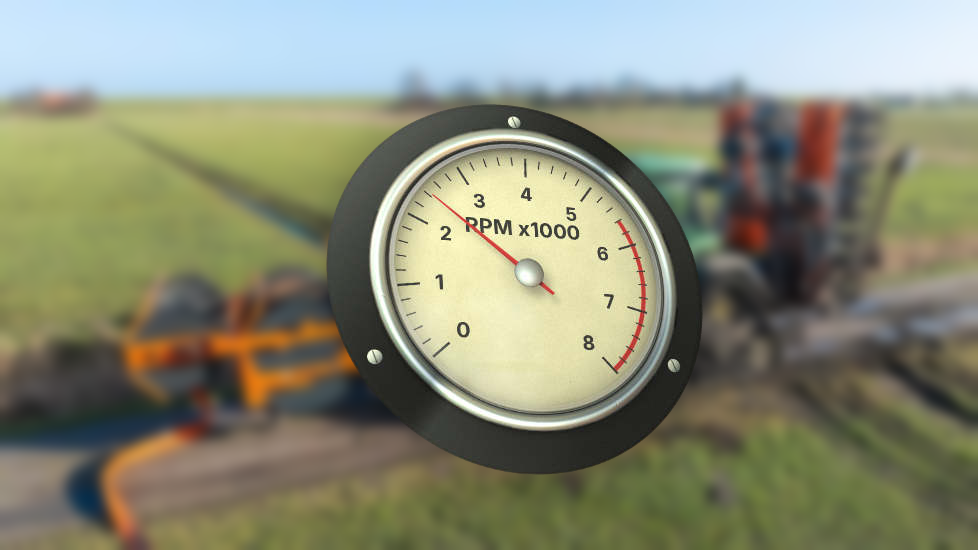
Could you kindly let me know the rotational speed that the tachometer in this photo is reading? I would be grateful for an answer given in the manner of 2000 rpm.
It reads 2400 rpm
